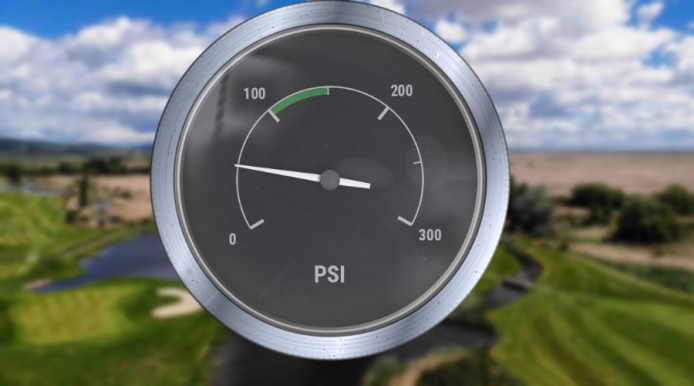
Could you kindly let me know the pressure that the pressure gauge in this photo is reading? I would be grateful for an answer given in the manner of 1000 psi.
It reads 50 psi
